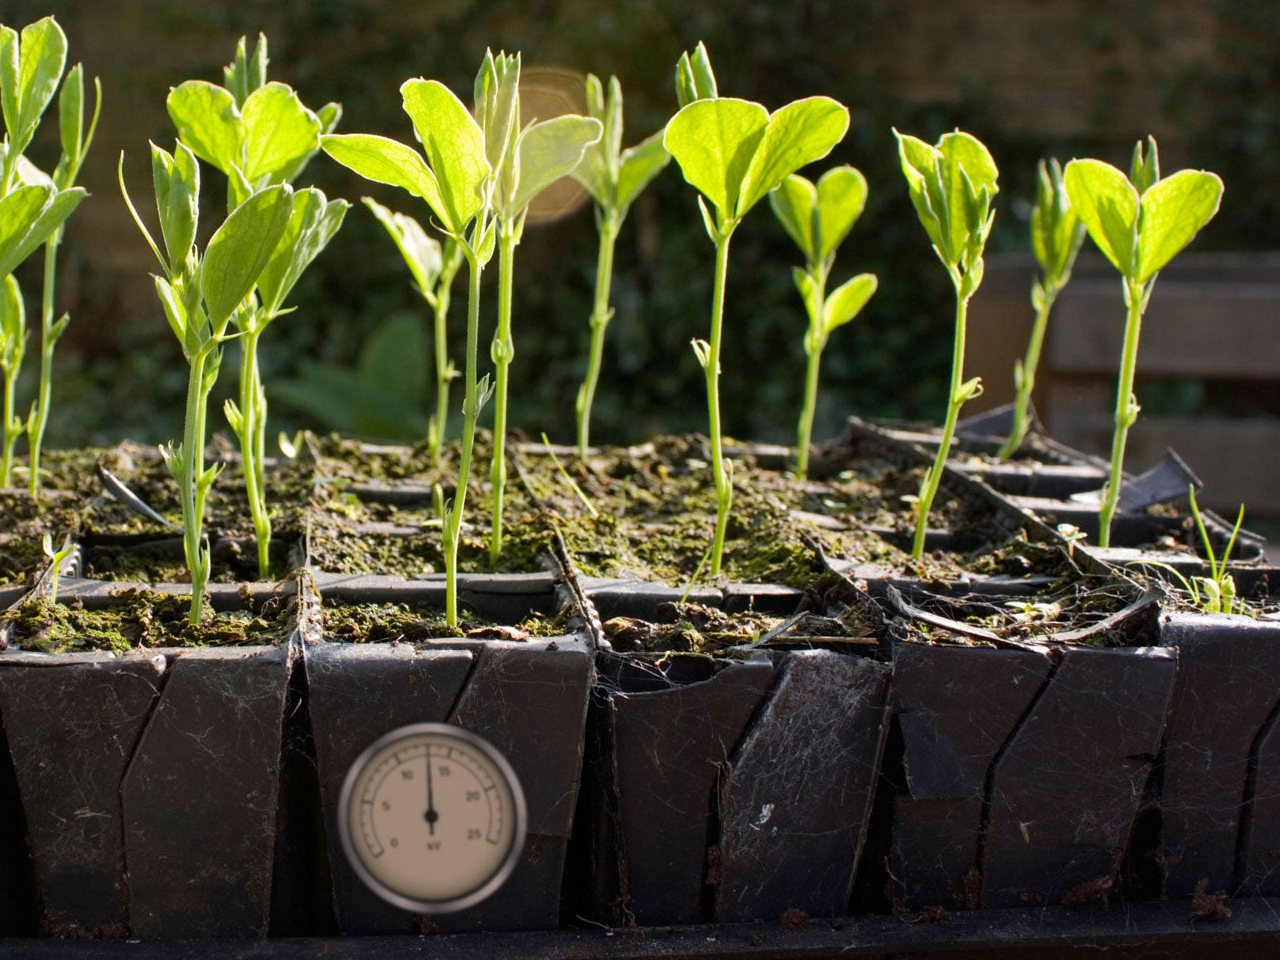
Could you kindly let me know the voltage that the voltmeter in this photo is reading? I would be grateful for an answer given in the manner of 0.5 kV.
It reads 13 kV
